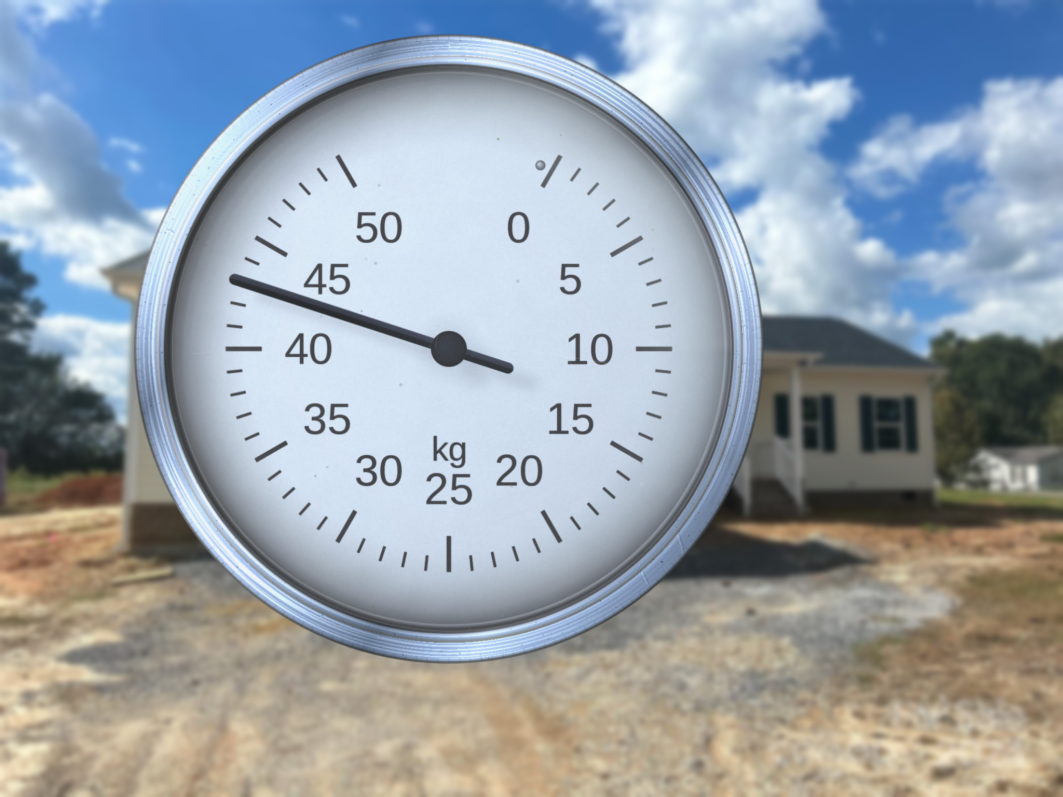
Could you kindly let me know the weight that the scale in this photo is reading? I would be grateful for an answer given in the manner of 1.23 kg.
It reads 43 kg
